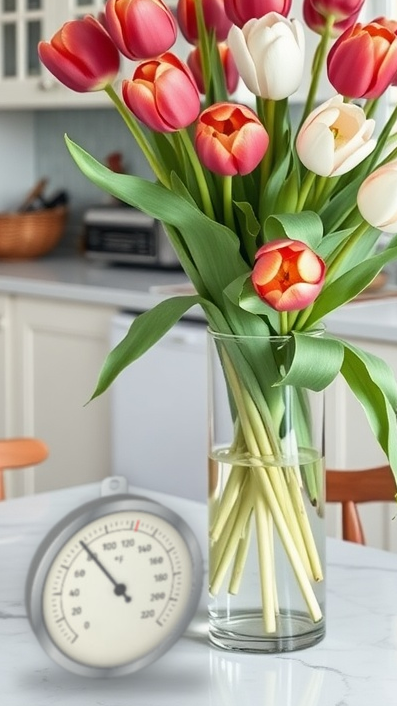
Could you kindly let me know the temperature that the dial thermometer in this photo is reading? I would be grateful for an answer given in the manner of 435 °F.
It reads 80 °F
